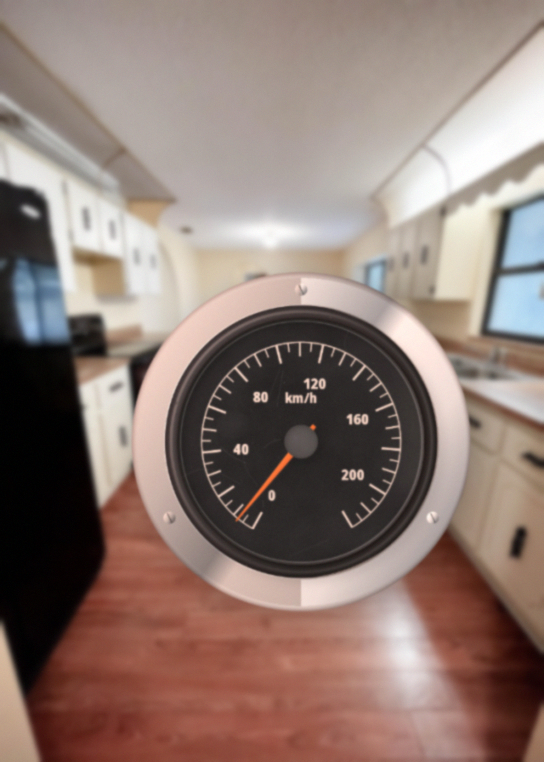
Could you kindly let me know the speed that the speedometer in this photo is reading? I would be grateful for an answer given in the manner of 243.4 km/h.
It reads 7.5 km/h
